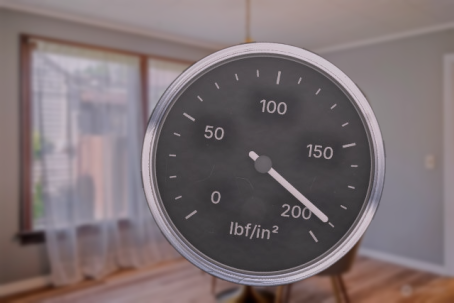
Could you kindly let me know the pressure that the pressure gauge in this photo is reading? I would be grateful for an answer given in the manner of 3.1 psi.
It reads 190 psi
